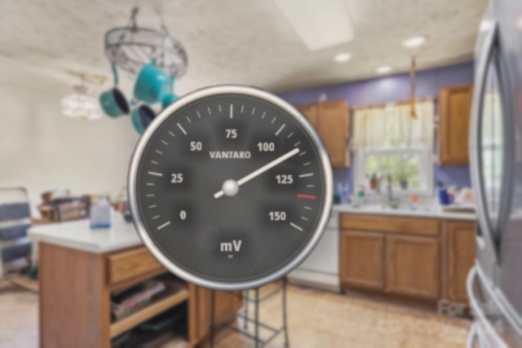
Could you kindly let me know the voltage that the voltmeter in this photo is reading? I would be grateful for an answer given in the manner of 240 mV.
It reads 112.5 mV
